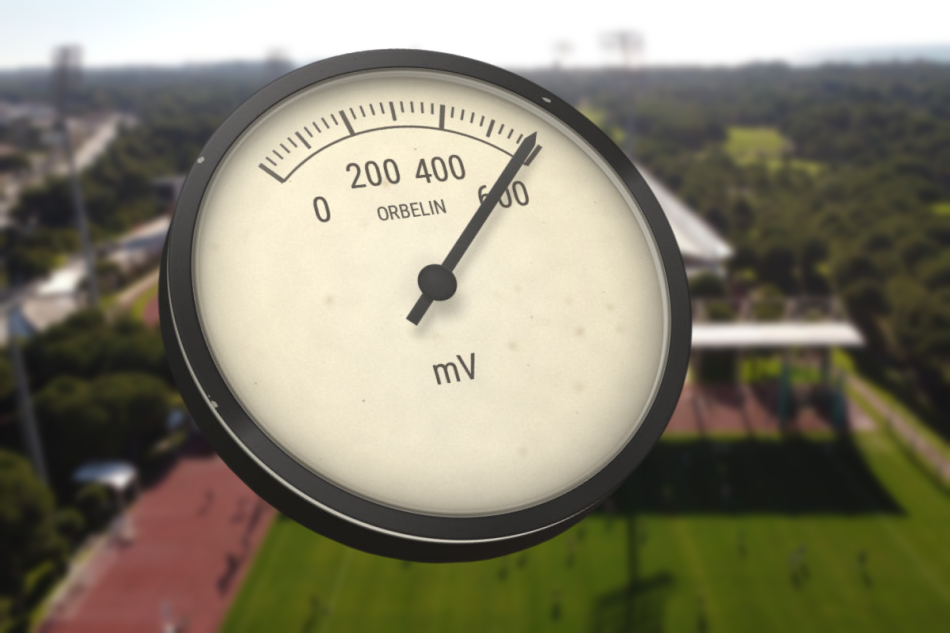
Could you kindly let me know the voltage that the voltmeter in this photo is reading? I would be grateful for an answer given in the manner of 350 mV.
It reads 580 mV
